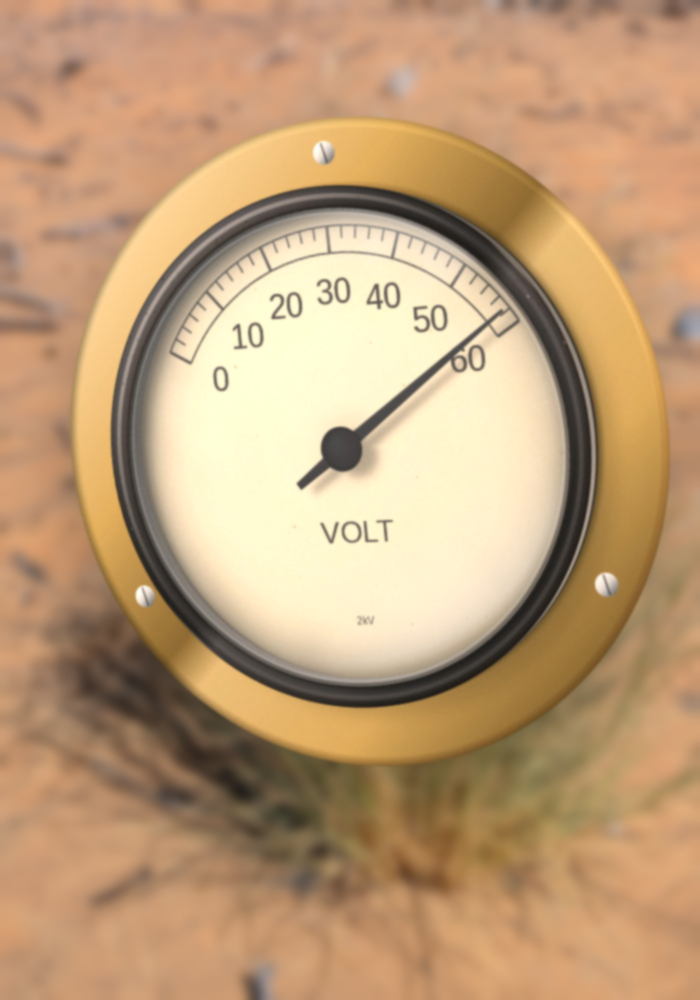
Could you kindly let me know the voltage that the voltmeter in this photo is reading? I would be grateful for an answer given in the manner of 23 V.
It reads 58 V
